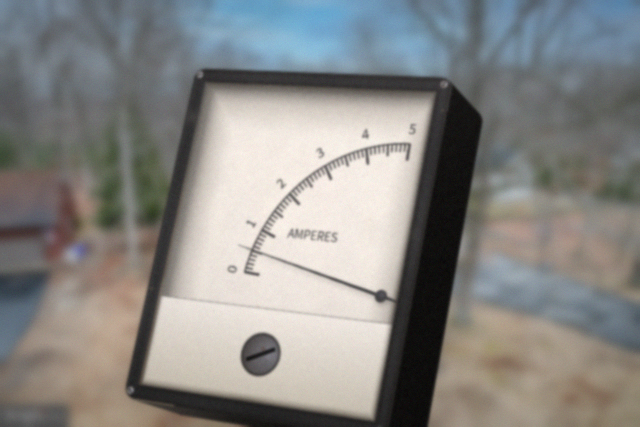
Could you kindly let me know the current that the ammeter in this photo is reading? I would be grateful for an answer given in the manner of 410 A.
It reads 0.5 A
